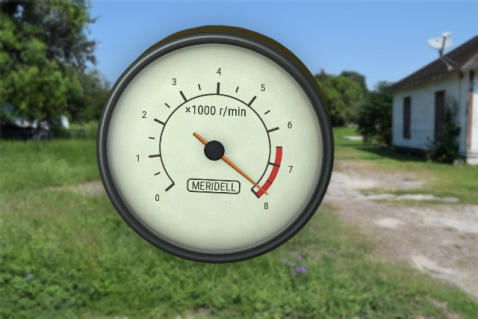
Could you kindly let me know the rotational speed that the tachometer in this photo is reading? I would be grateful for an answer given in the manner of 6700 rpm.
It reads 7750 rpm
